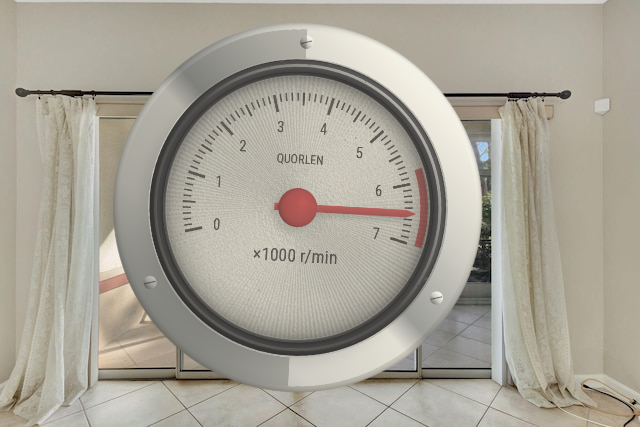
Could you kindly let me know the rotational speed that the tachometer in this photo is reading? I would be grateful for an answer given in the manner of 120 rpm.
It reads 6500 rpm
